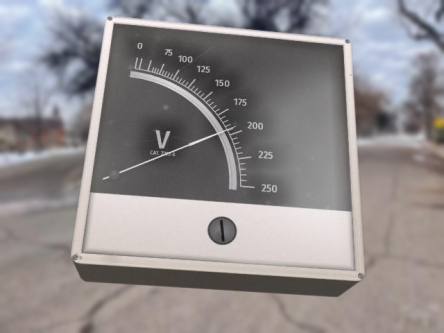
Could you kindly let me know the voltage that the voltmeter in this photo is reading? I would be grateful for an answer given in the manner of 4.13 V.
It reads 195 V
